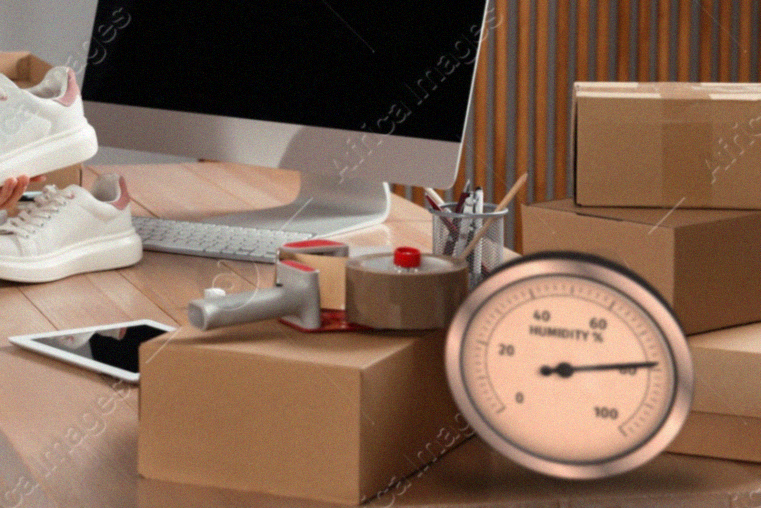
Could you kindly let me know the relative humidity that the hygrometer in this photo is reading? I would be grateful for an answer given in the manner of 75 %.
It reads 78 %
